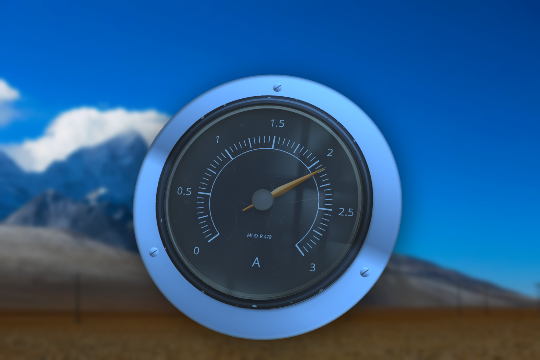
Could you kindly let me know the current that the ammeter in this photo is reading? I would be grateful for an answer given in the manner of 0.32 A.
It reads 2.1 A
